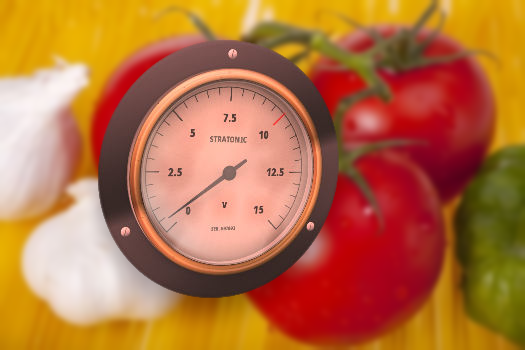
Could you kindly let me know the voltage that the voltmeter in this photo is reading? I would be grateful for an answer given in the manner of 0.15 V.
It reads 0.5 V
